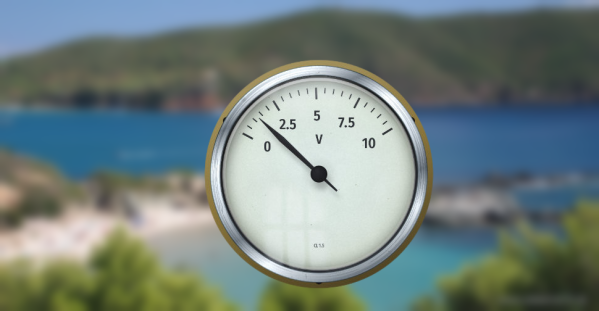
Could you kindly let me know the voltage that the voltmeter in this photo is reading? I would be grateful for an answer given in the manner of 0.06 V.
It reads 1.25 V
